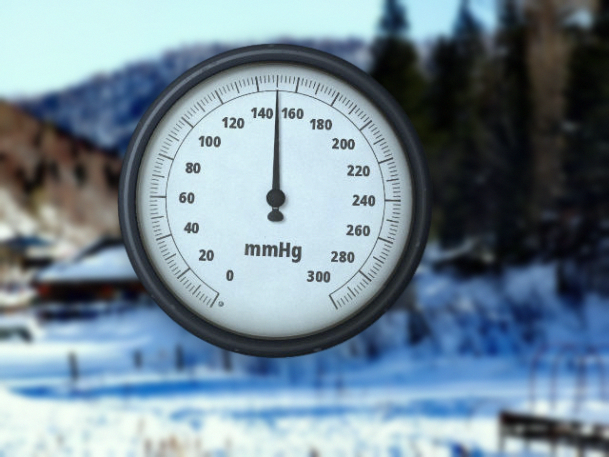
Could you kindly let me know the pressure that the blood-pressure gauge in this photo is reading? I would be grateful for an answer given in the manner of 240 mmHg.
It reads 150 mmHg
